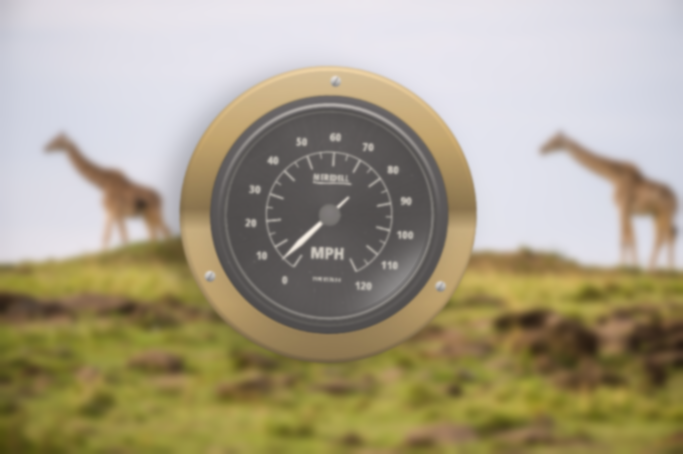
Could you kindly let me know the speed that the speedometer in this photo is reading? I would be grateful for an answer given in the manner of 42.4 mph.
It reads 5 mph
